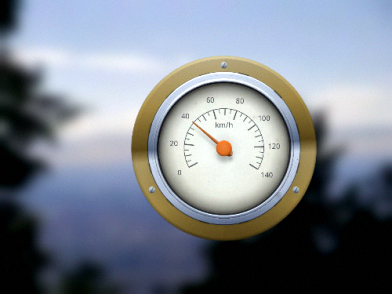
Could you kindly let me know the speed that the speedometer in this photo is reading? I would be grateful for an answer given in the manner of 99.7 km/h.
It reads 40 km/h
